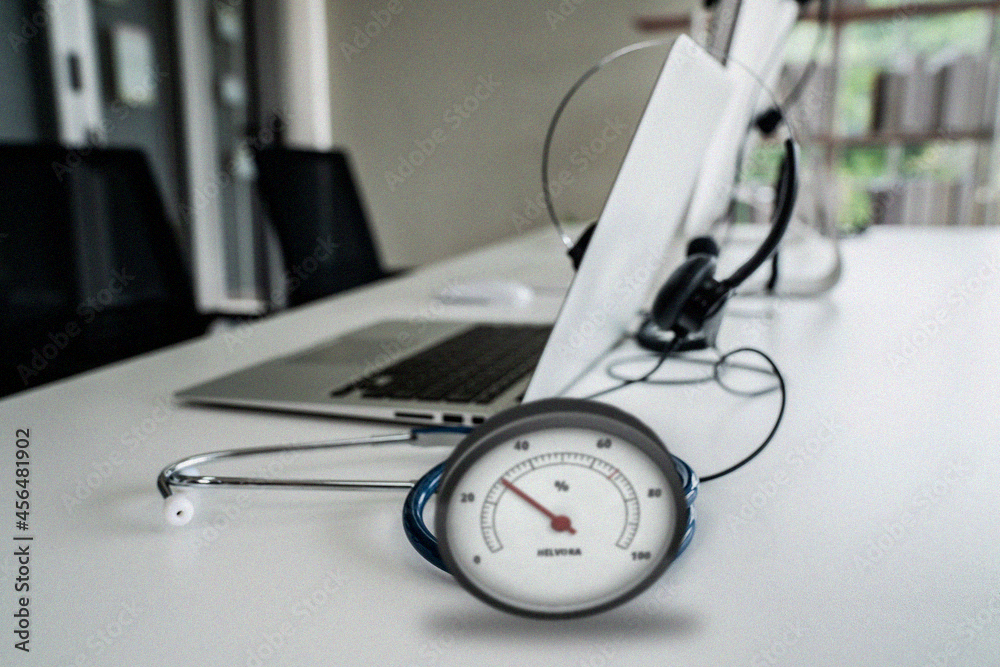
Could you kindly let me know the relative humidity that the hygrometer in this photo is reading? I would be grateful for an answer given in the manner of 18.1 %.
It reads 30 %
